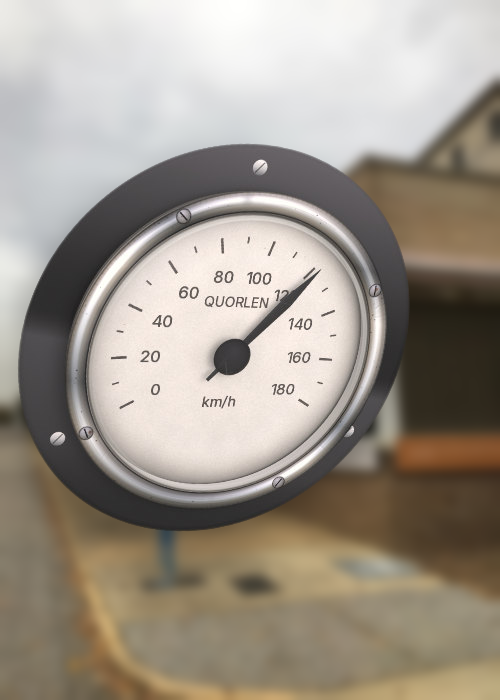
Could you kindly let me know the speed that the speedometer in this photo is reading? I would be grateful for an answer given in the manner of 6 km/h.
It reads 120 km/h
